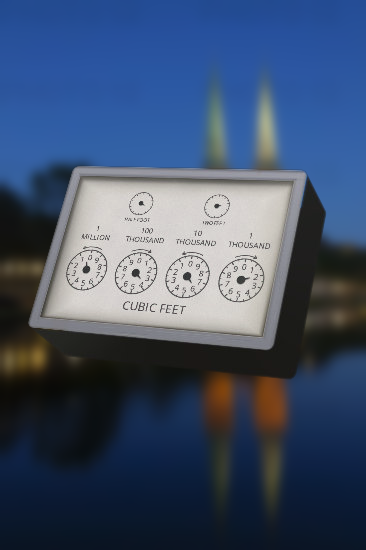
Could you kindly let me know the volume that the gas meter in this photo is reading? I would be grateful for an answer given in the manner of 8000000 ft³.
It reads 36200 ft³
